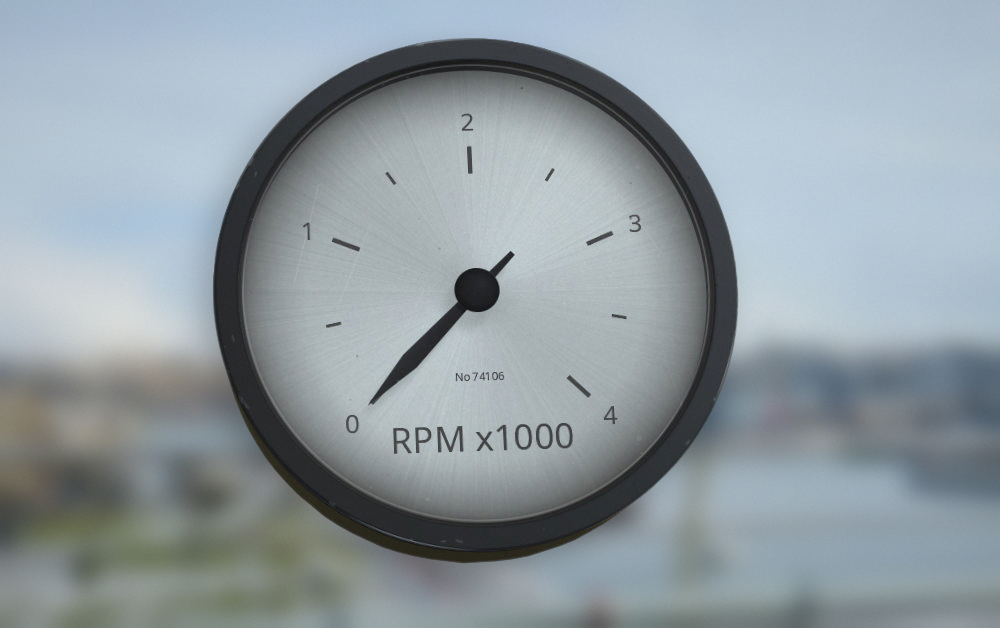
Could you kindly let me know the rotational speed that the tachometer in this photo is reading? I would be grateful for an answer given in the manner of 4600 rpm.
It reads 0 rpm
